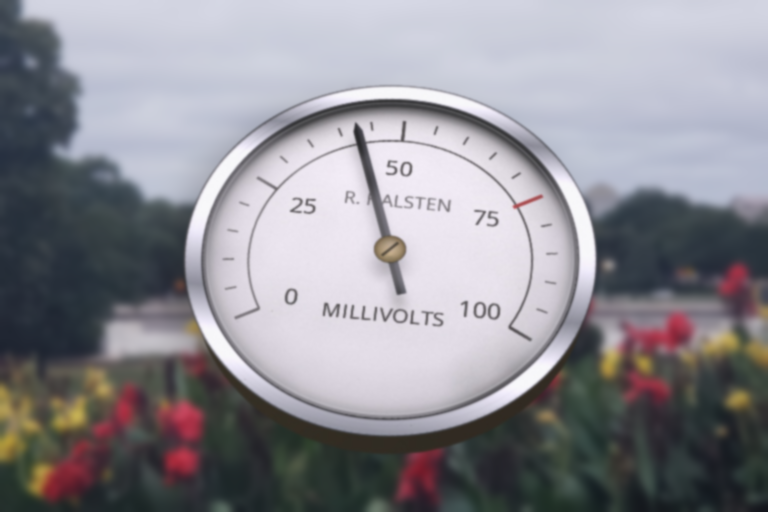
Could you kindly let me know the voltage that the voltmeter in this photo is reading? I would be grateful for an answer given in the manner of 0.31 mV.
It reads 42.5 mV
